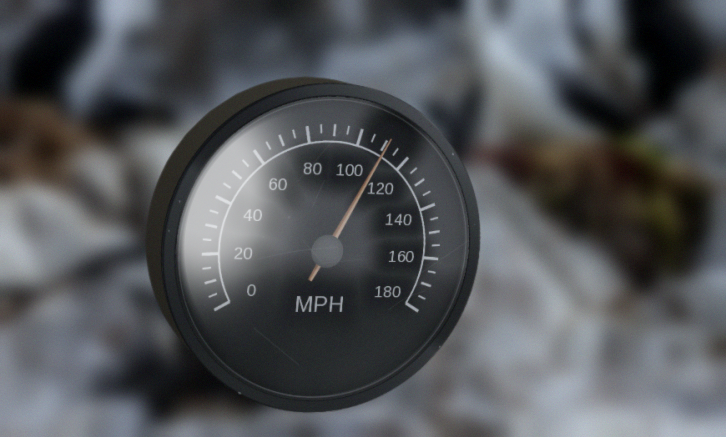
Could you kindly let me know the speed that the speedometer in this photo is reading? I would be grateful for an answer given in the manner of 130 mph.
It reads 110 mph
